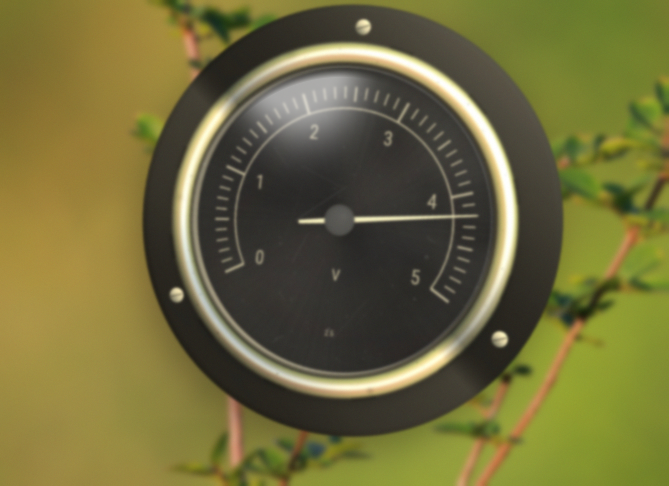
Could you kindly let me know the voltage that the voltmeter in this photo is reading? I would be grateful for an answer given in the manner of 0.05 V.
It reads 4.2 V
